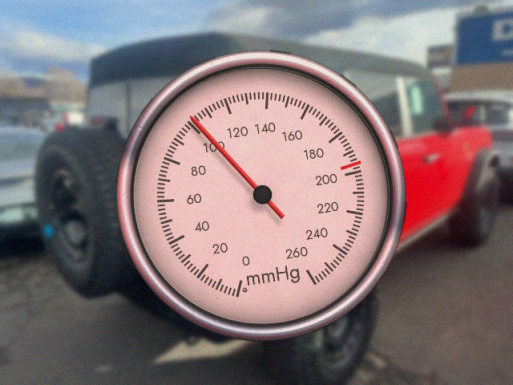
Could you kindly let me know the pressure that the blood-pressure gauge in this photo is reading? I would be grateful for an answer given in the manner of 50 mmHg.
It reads 102 mmHg
